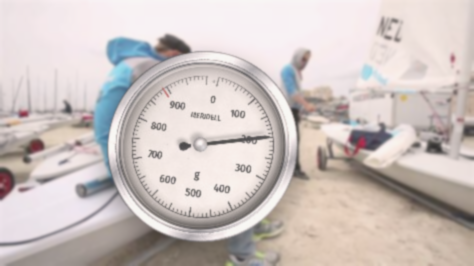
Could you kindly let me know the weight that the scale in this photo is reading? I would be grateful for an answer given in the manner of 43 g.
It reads 200 g
